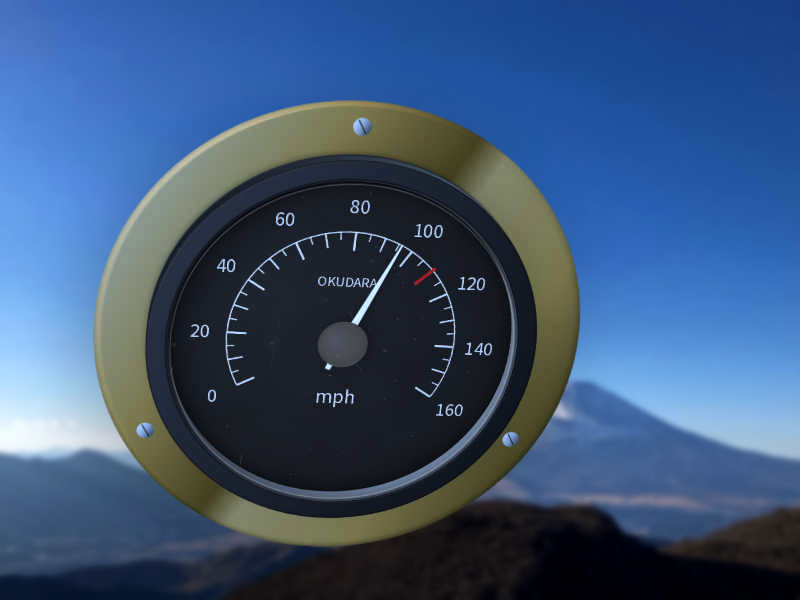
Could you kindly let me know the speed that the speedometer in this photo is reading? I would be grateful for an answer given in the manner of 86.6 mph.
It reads 95 mph
